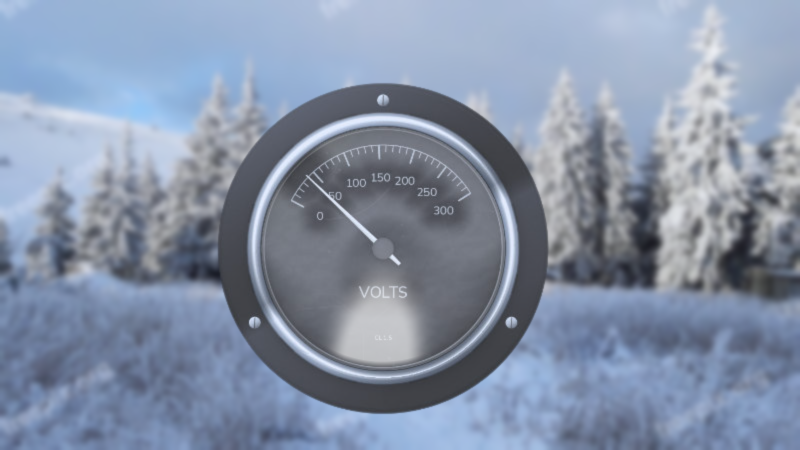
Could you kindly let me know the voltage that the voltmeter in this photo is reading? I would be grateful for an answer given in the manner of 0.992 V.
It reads 40 V
